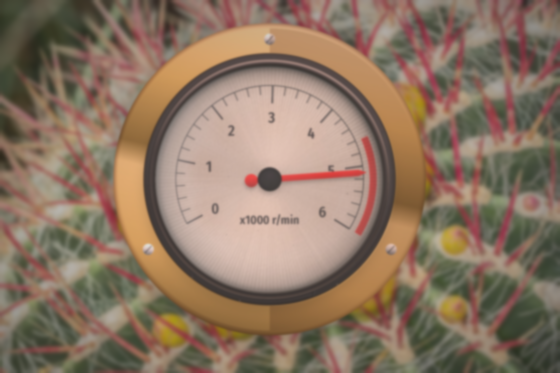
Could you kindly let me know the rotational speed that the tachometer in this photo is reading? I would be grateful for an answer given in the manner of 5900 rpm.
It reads 5100 rpm
